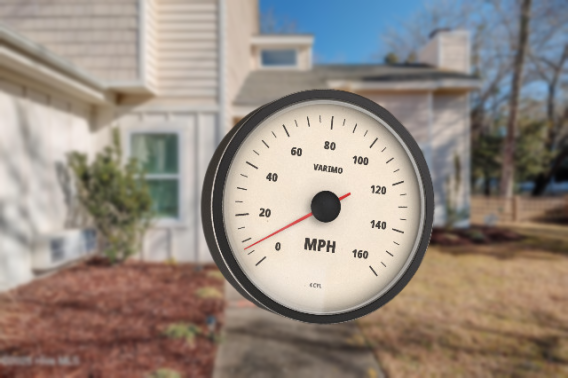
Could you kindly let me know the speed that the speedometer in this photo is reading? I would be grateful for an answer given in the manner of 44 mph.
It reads 7.5 mph
